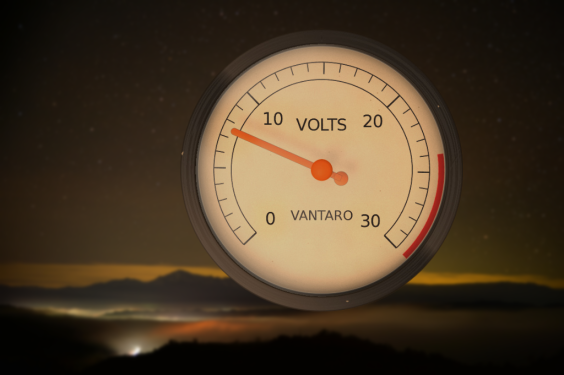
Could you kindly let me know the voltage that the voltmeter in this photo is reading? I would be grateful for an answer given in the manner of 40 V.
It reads 7.5 V
